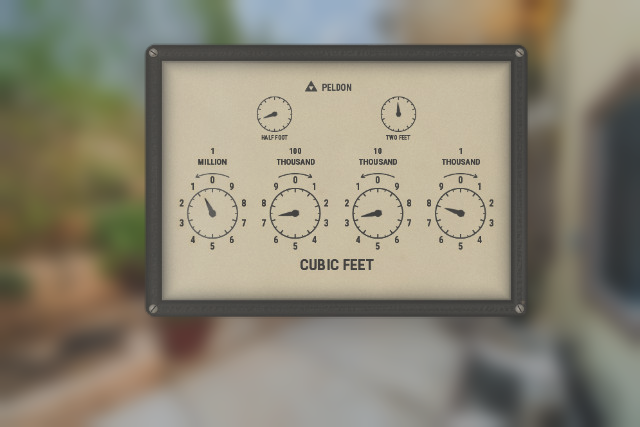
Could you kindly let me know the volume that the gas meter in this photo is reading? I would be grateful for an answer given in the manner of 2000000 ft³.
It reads 72800 ft³
